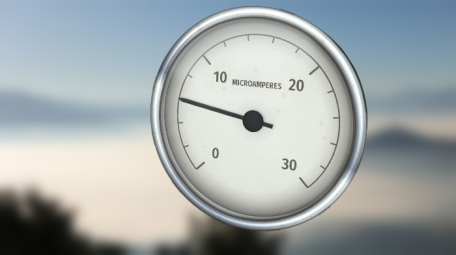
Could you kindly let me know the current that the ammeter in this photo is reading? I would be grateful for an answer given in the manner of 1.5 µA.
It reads 6 µA
